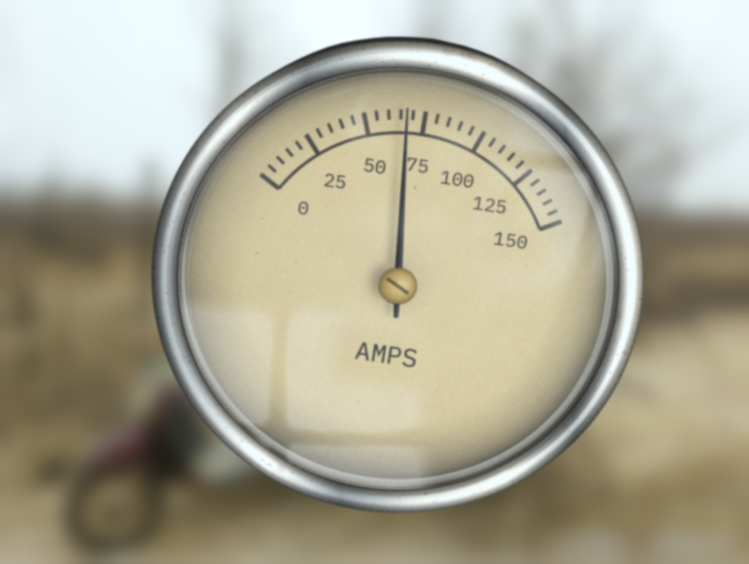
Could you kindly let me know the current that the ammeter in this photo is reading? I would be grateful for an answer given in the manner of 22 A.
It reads 67.5 A
